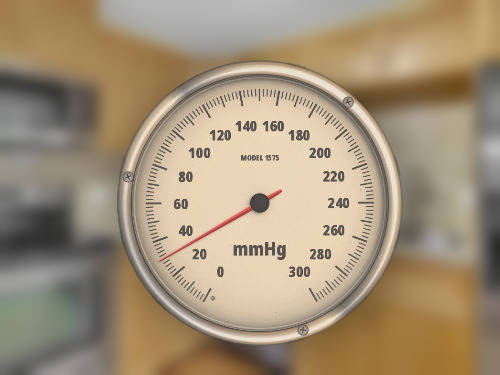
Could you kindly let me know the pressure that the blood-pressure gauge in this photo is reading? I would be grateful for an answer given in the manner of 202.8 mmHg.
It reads 30 mmHg
